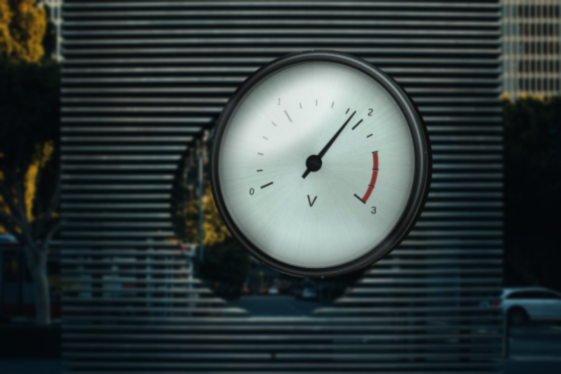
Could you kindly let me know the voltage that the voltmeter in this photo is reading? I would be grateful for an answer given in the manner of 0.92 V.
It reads 1.9 V
